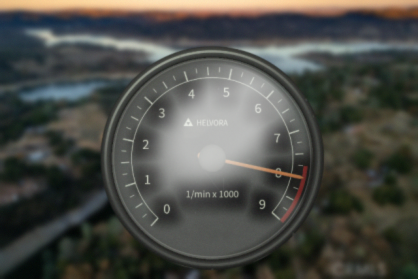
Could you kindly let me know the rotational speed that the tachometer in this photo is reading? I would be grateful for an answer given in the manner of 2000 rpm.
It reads 8000 rpm
